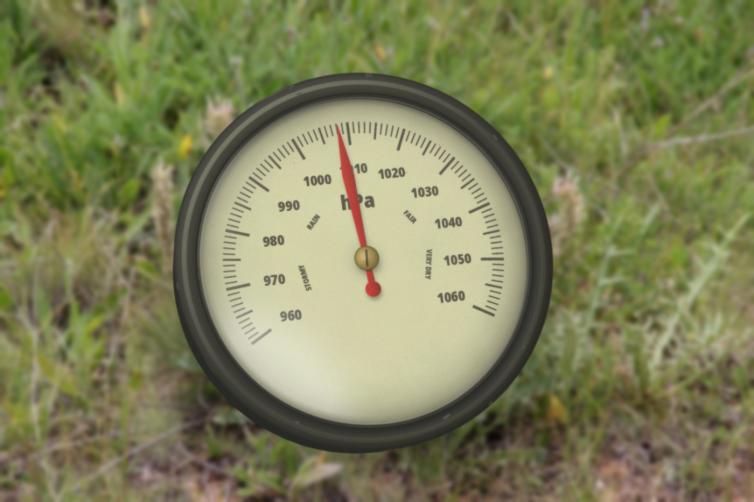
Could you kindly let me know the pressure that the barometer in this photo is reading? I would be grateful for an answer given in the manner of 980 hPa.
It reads 1008 hPa
